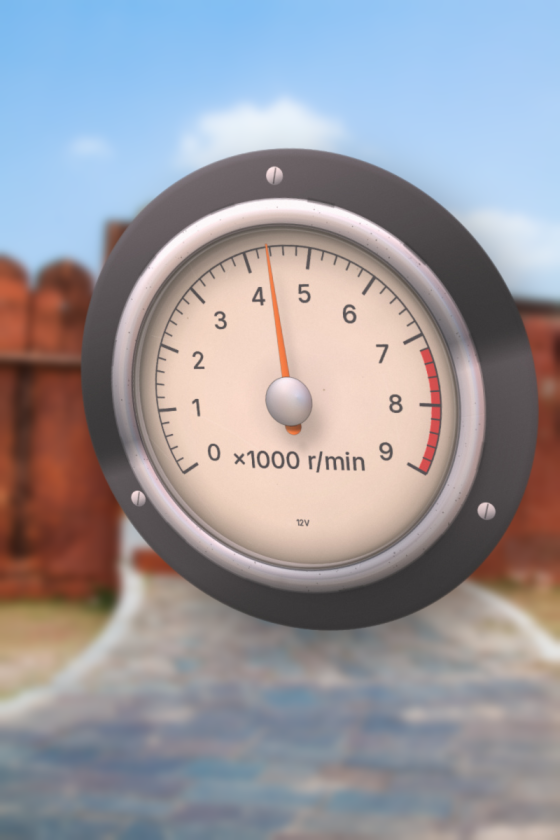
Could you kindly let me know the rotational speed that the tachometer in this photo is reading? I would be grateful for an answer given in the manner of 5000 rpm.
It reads 4400 rpm
